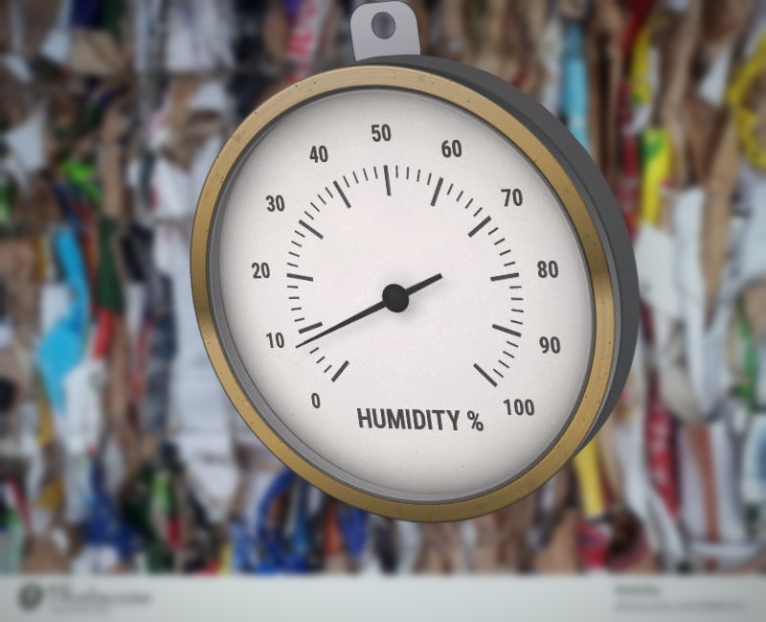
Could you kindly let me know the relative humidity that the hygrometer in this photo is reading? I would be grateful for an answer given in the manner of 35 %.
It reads 8 %
